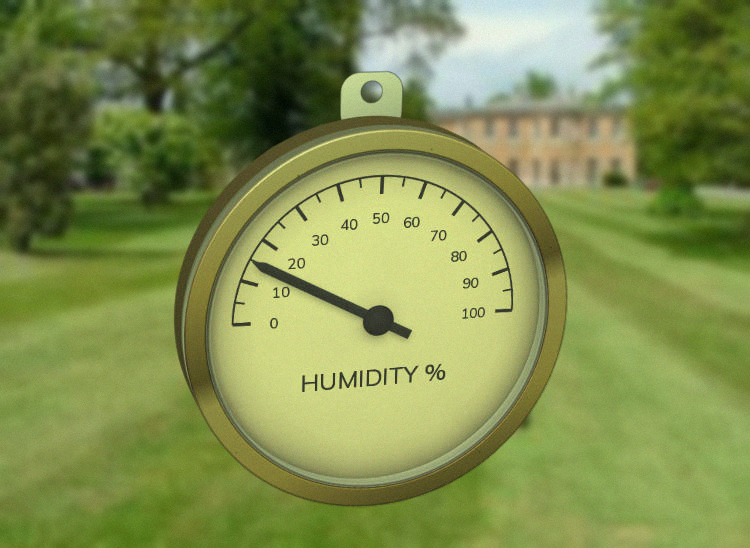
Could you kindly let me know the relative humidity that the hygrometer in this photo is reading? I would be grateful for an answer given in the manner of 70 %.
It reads 15 %
